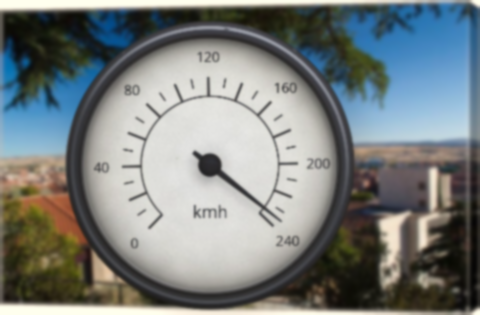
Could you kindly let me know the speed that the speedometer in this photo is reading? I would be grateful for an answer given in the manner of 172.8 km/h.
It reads 235 km/h
